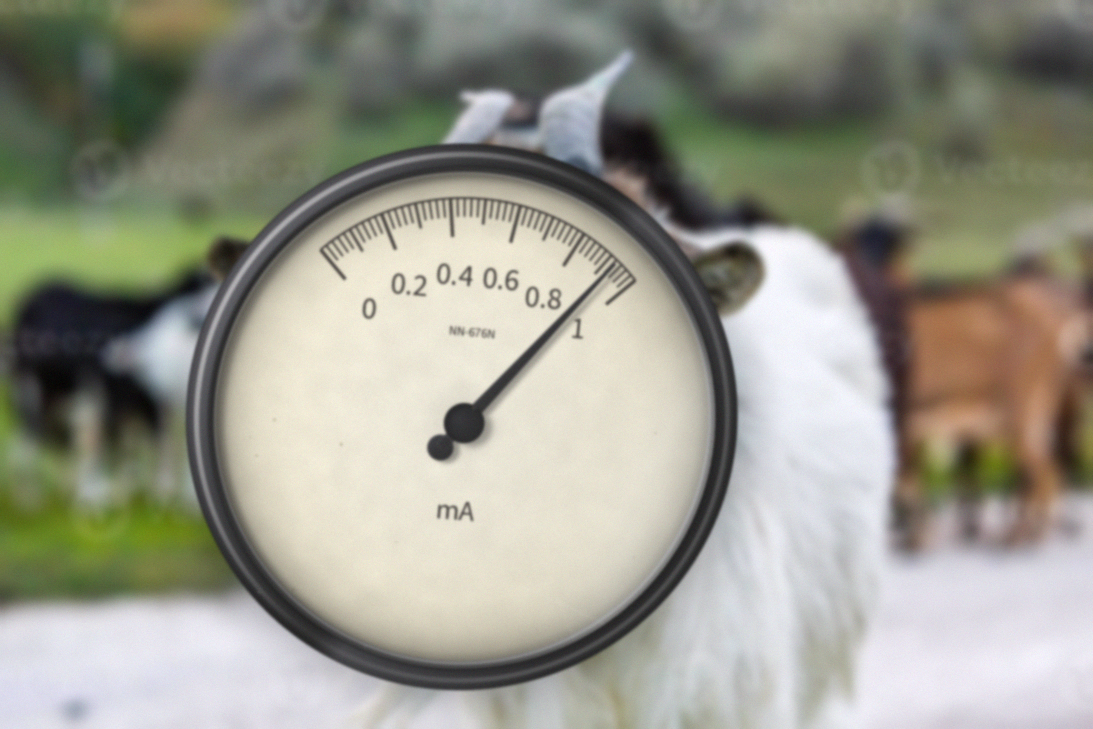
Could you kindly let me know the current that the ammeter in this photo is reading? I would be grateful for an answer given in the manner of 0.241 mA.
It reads 0.92 mA
